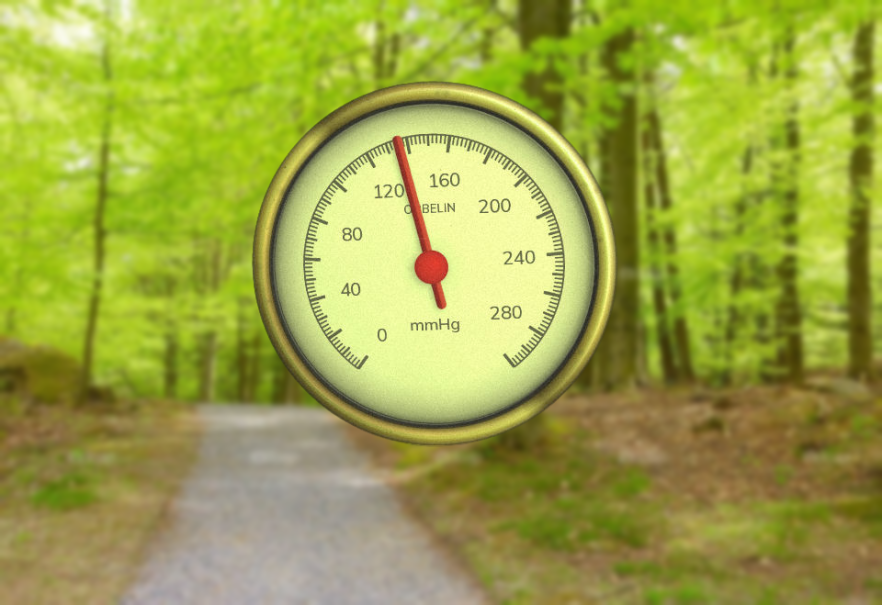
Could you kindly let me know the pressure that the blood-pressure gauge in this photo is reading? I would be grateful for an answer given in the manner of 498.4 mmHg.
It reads 136 mmHg
